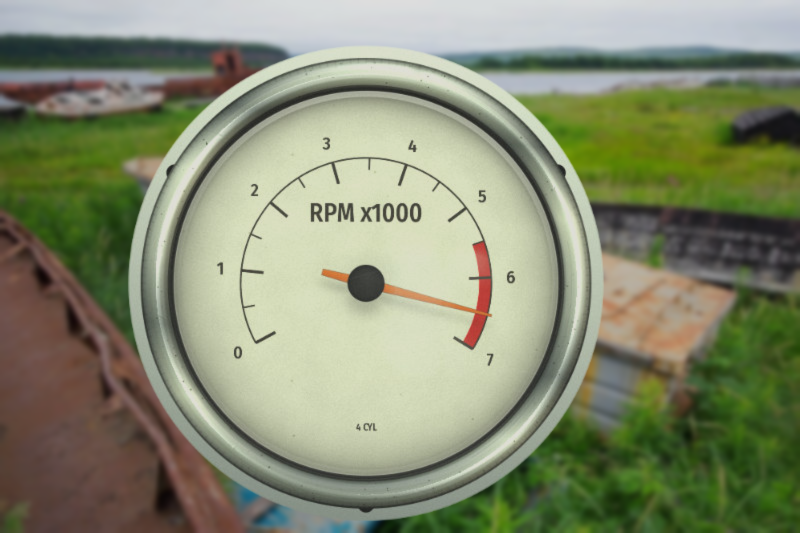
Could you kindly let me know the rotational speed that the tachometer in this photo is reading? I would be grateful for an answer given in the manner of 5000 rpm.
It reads 6500 rpm
